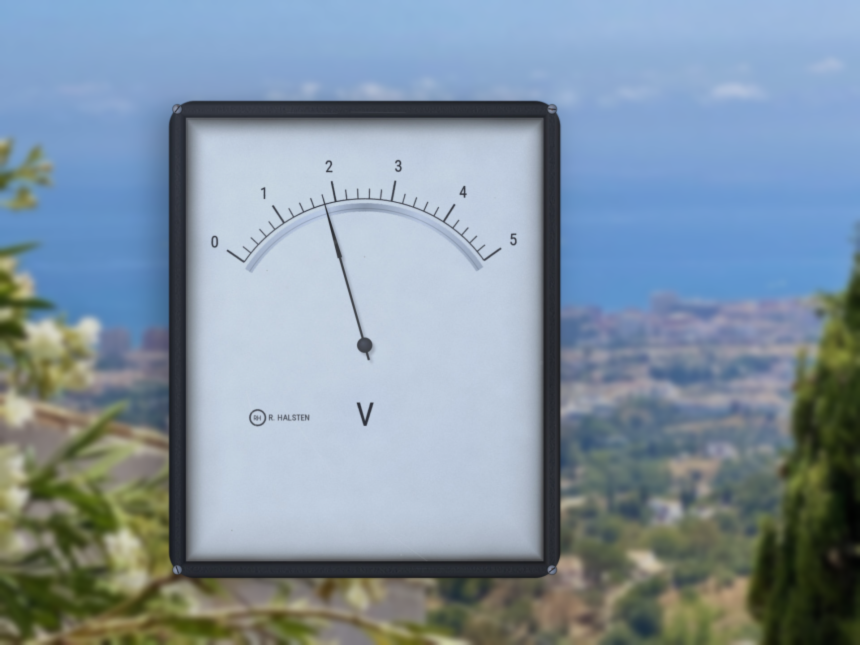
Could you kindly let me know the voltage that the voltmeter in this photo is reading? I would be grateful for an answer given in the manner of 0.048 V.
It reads 1.8 V
